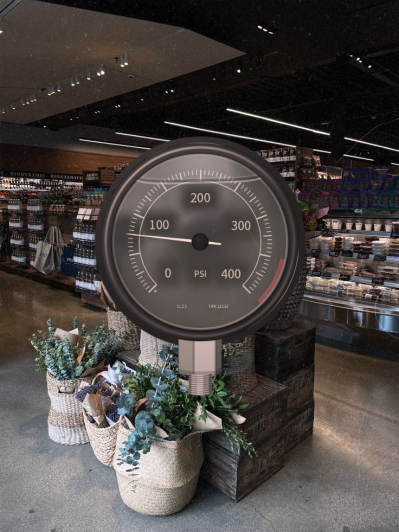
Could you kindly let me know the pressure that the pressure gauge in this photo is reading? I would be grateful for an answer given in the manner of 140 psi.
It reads 75 psi
